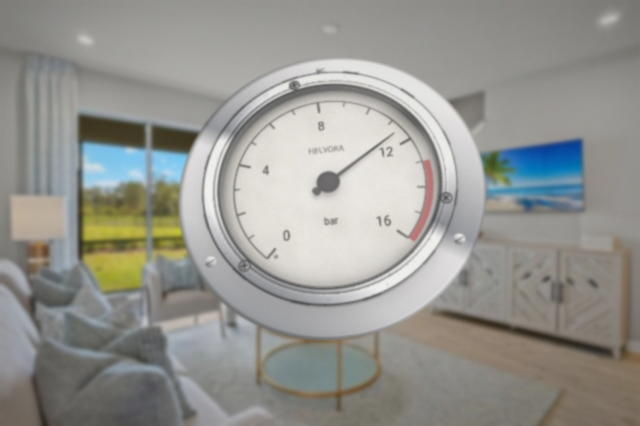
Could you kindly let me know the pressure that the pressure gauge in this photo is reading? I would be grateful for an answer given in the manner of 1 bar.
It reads 11.5 bar
